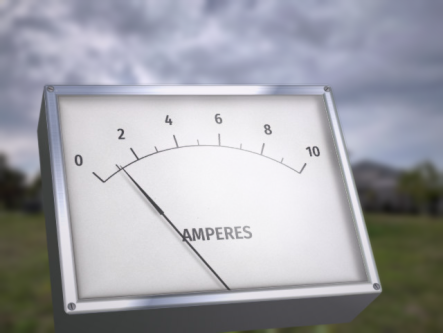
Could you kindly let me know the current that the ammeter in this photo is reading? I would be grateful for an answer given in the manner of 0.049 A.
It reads 1 A
